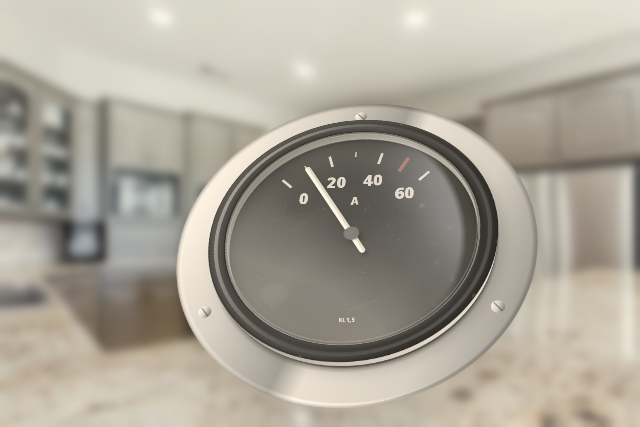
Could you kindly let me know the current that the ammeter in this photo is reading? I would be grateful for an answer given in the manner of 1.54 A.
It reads 10 A
